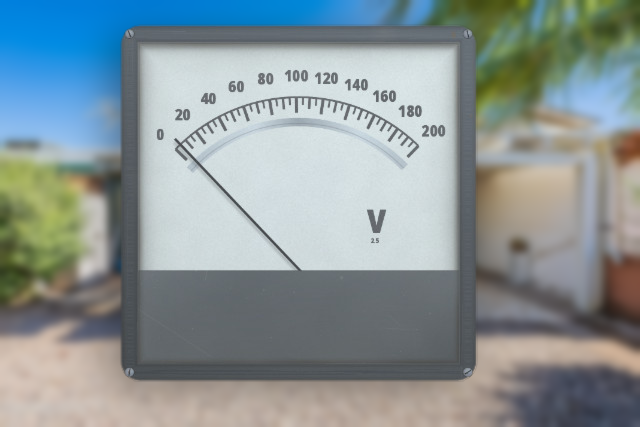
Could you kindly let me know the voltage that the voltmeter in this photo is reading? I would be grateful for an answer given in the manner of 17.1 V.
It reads 5 V
